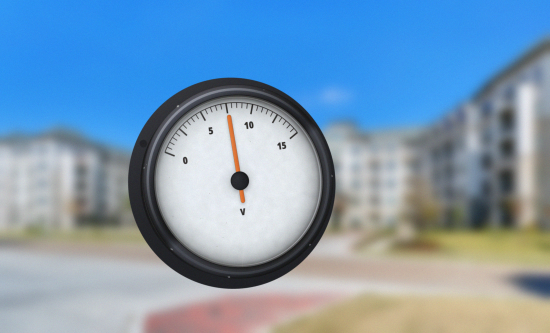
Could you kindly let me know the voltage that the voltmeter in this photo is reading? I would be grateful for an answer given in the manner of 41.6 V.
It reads 7.5 V
